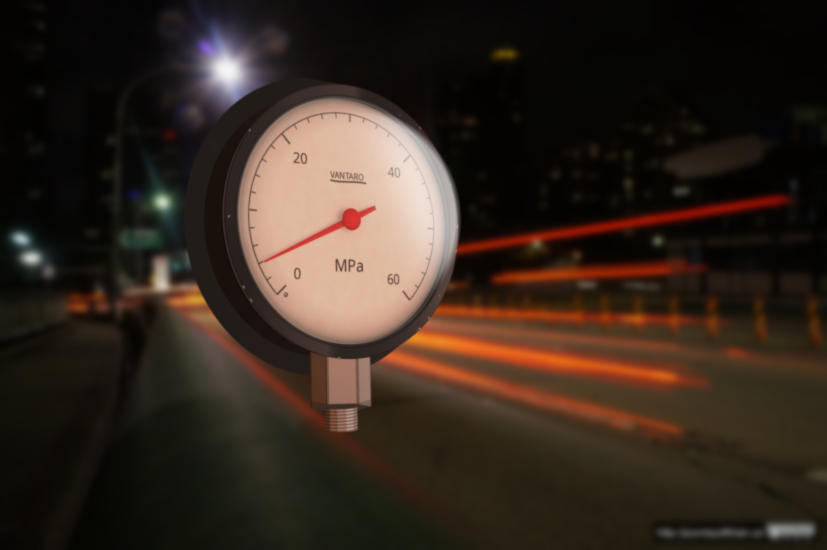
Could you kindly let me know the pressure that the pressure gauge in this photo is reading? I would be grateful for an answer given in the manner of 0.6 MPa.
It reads 4 MPa
